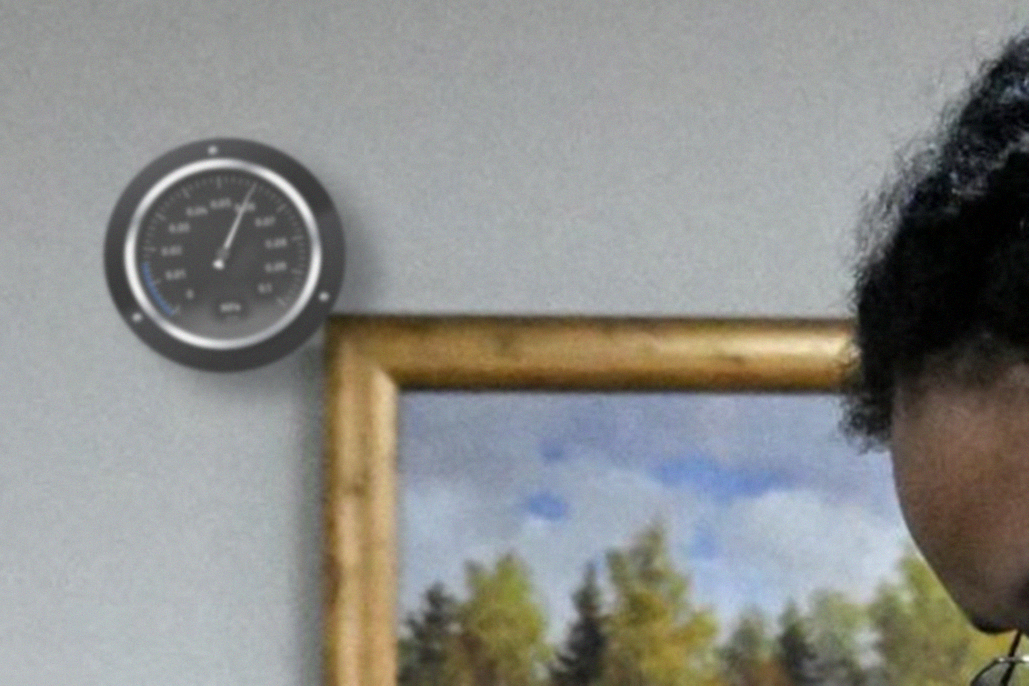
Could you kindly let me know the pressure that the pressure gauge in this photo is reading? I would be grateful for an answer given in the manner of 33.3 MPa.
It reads 0.06 MPa
